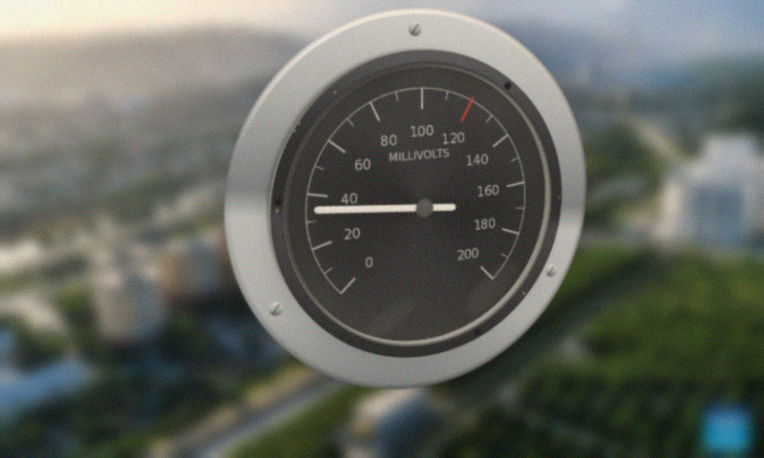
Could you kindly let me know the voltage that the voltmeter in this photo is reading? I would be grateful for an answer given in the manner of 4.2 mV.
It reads 35 mV
